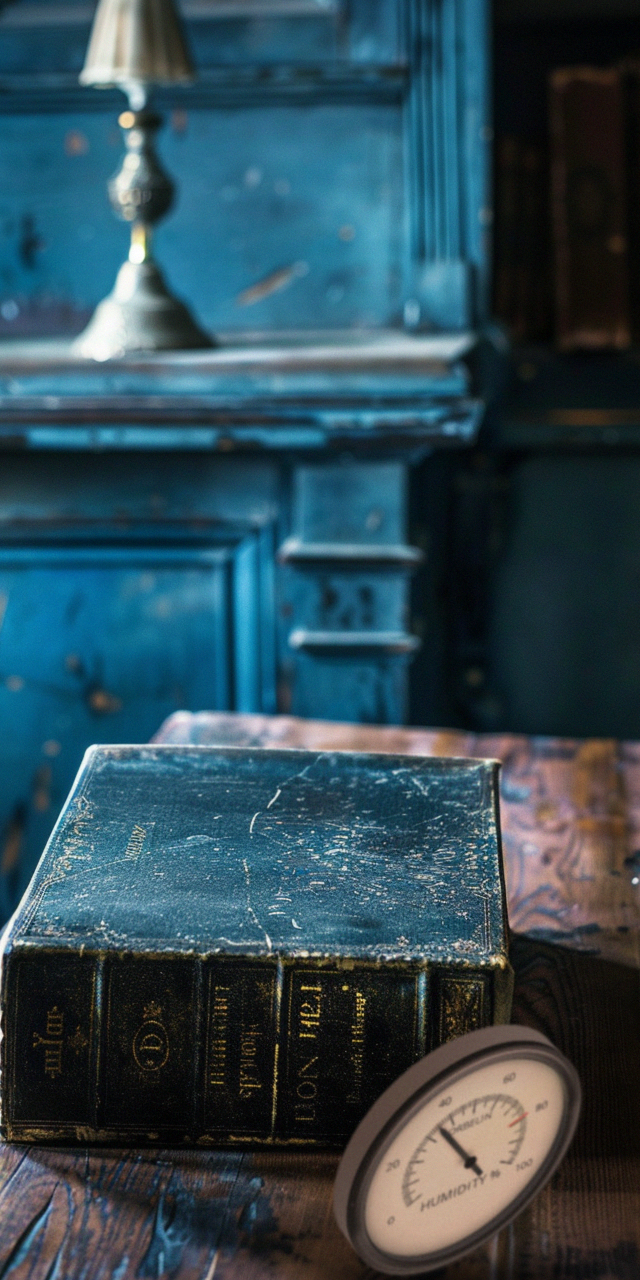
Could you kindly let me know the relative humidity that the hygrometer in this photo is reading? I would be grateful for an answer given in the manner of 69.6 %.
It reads 35 %
